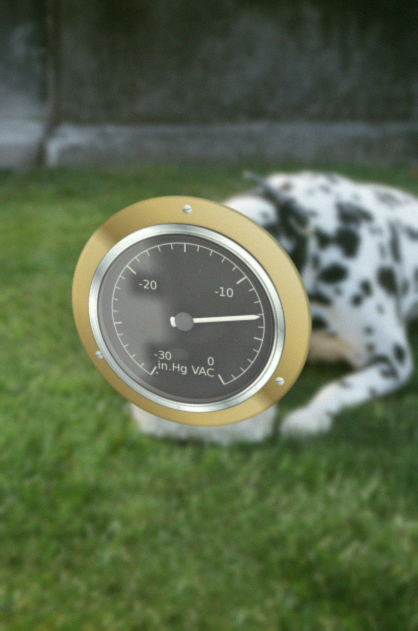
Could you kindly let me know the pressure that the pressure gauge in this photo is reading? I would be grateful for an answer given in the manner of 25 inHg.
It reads -7 inHg
